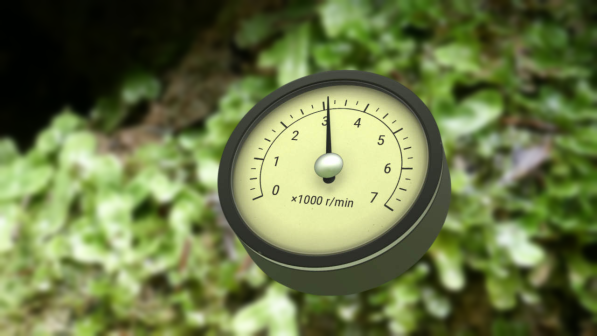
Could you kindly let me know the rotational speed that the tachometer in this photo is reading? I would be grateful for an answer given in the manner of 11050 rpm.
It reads 3125 rpm
